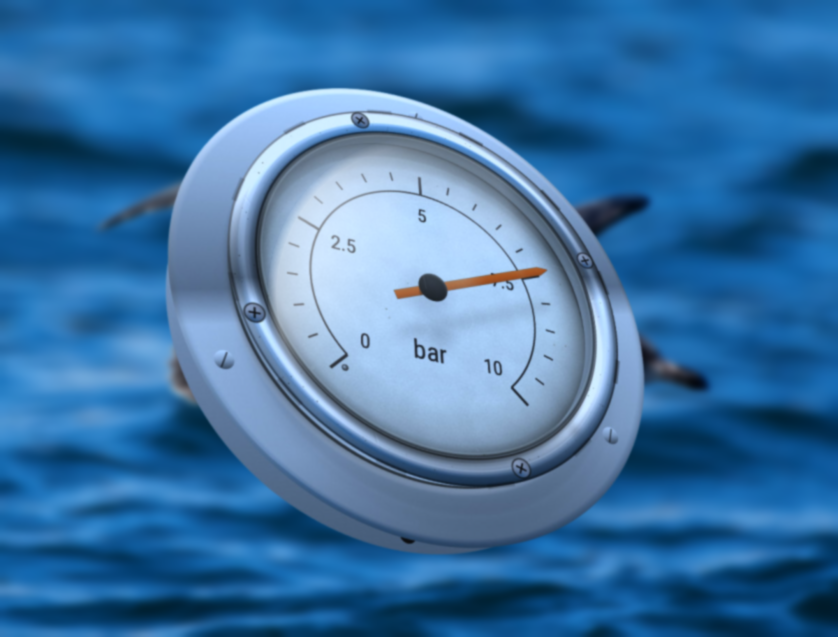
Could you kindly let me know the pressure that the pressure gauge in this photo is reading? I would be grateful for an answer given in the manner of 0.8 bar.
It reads 7.5 bar
